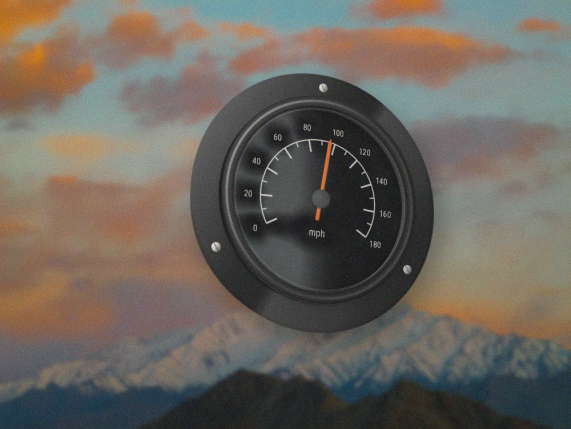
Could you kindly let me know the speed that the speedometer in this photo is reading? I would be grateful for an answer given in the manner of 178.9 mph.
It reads 95 mph
